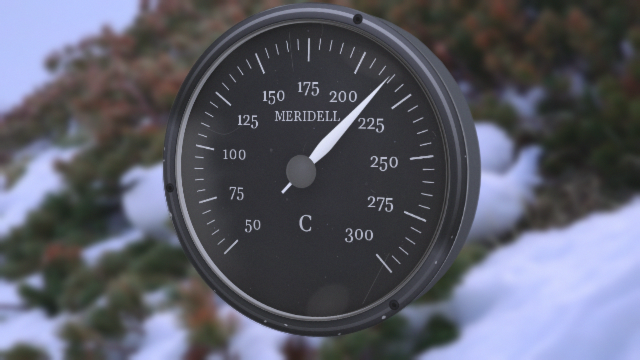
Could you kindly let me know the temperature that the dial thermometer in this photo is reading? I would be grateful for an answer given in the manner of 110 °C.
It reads 215 °C
